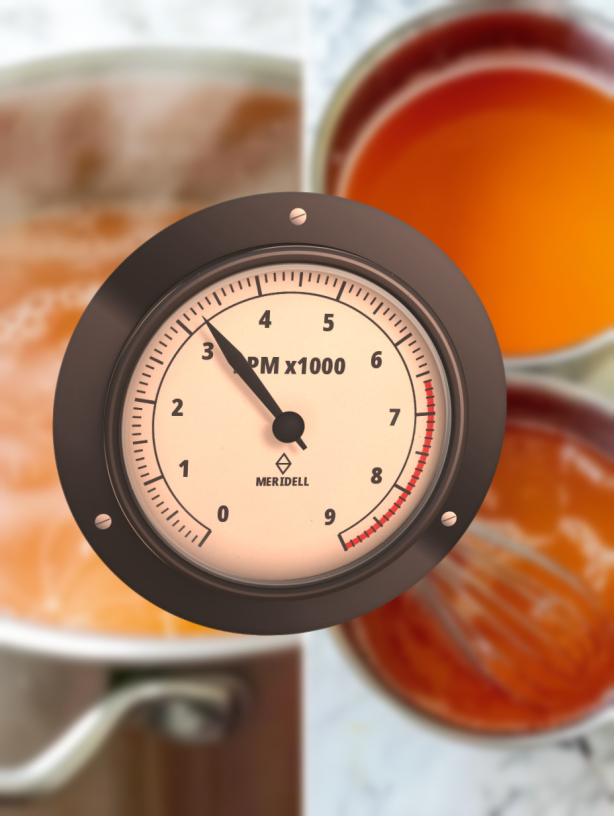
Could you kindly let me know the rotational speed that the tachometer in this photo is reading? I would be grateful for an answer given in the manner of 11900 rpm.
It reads 3250 rpm
